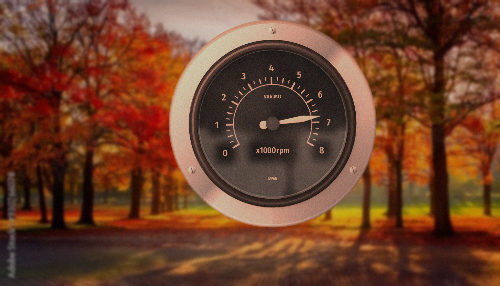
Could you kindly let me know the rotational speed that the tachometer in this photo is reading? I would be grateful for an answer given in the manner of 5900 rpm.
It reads 6750 rpm
